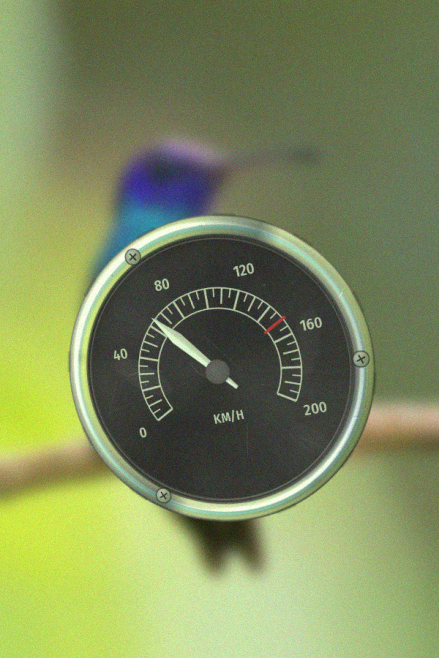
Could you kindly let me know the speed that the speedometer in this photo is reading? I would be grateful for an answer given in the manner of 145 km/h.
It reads 65 km/h
